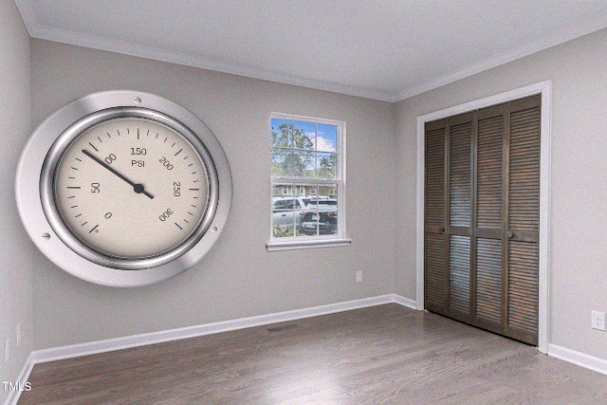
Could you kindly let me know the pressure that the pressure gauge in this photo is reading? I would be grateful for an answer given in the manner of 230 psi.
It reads 90 psi
